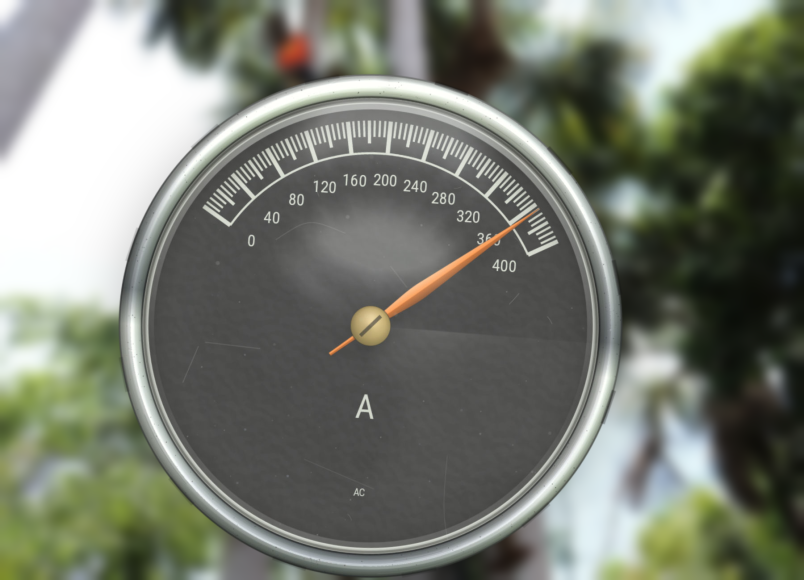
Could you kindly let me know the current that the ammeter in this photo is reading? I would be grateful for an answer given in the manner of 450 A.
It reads 365 A
